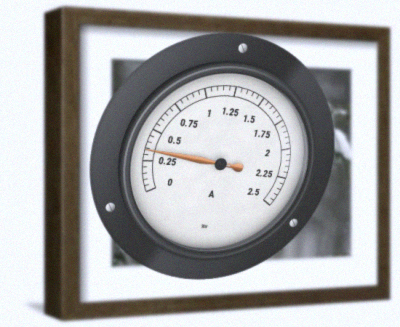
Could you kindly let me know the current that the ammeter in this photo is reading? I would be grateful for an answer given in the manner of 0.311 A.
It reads 0.35 A
